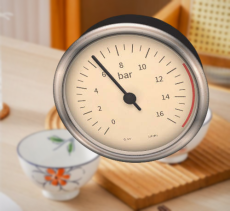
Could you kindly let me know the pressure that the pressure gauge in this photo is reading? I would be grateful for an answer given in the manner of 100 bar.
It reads 6.5 bar
